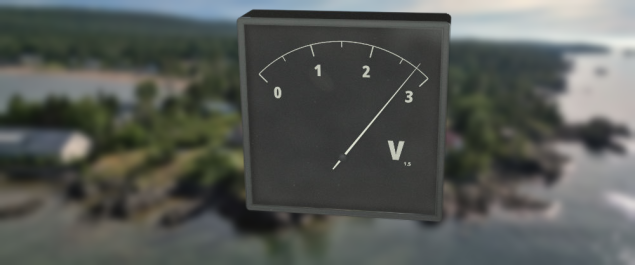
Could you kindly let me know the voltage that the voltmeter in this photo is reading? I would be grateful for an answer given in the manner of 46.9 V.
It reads 2.75 V
